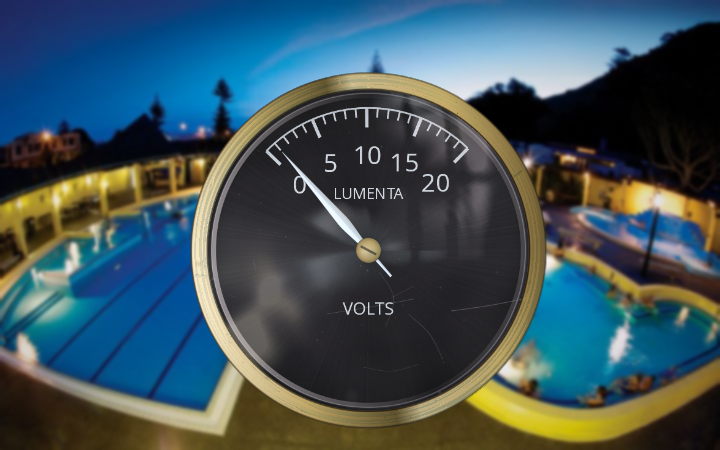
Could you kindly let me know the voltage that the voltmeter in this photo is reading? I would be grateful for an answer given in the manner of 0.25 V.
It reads 1 V
